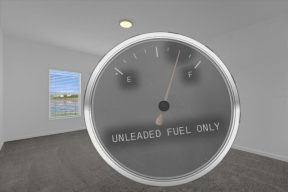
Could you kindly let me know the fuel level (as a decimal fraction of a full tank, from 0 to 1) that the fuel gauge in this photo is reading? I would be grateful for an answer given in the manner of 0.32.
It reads 0.75
